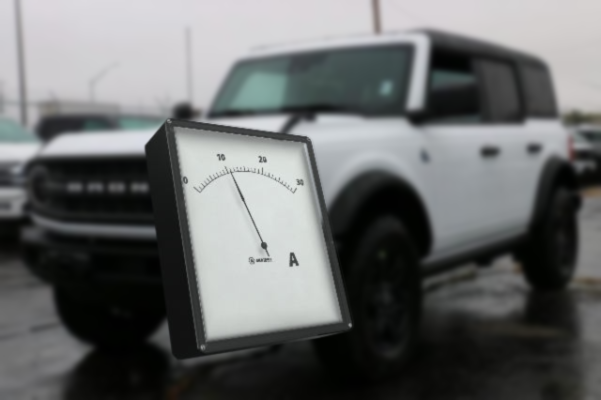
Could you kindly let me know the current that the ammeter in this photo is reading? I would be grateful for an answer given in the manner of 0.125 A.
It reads 10 A
